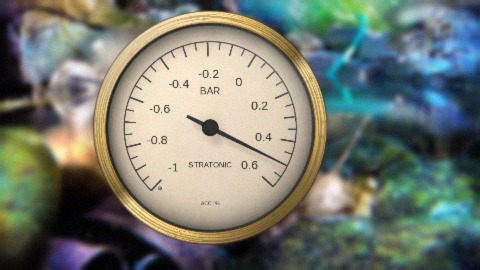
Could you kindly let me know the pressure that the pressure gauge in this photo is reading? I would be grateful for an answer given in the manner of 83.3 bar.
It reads 0.5 bar
